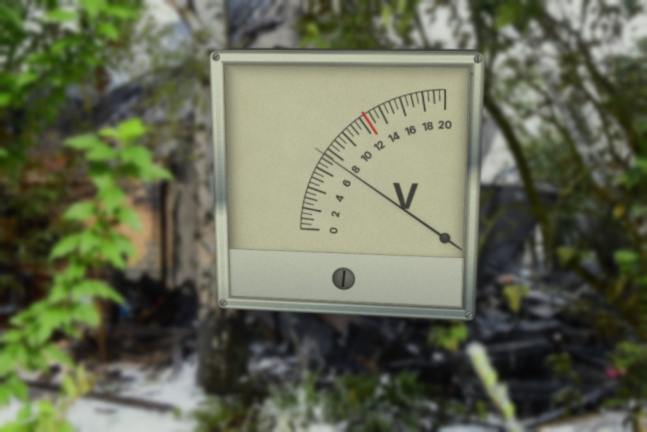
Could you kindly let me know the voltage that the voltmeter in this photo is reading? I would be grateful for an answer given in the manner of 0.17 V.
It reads 7.5 V
